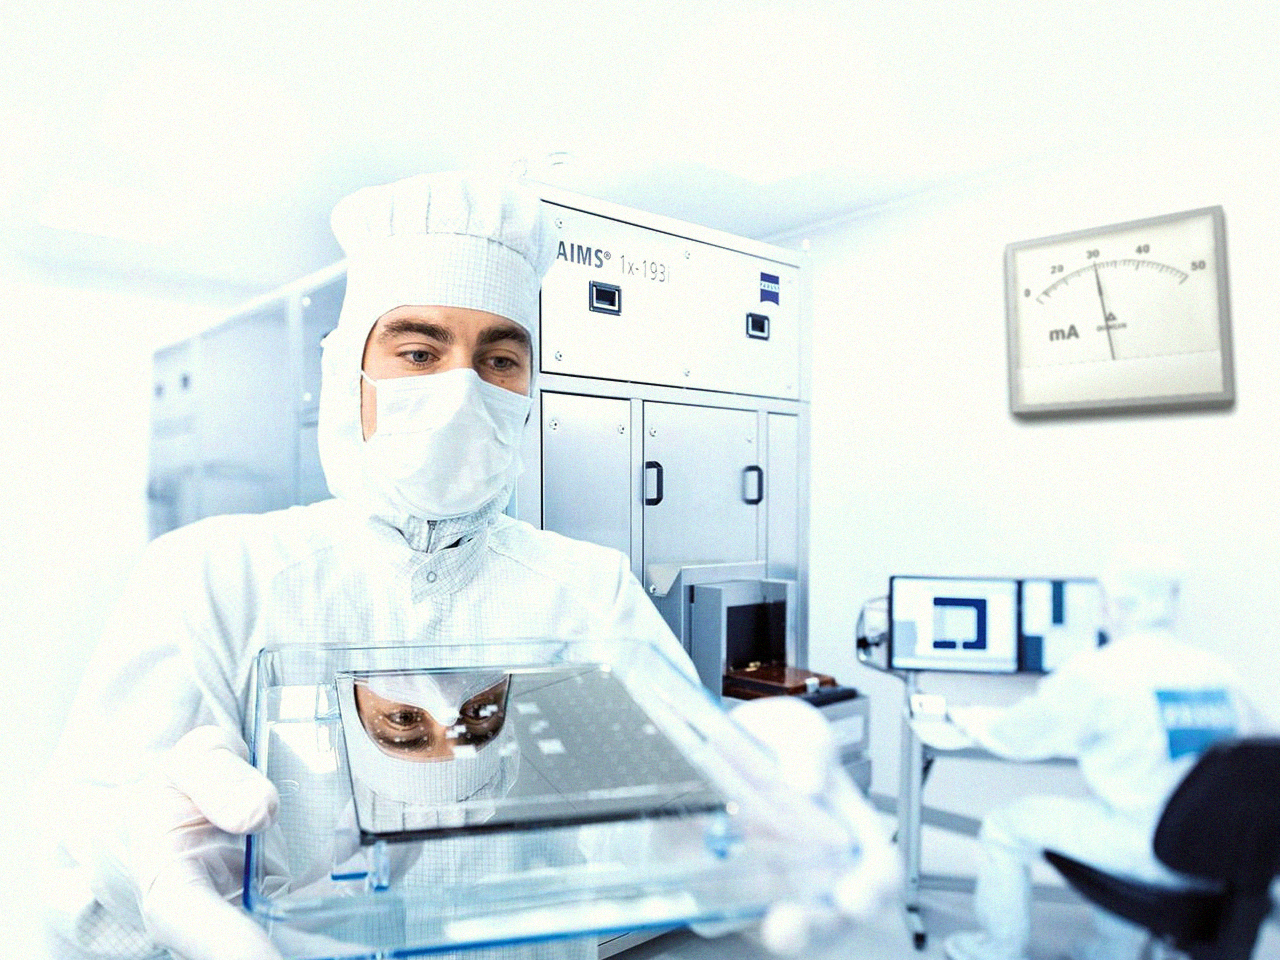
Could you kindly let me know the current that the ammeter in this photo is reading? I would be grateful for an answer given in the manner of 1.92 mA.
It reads 30 mA
